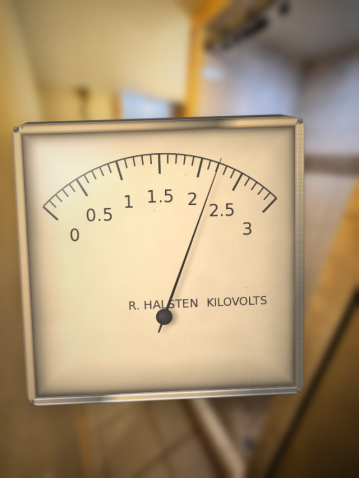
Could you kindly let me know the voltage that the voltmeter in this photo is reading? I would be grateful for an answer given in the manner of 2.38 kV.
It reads 2.2 kV
